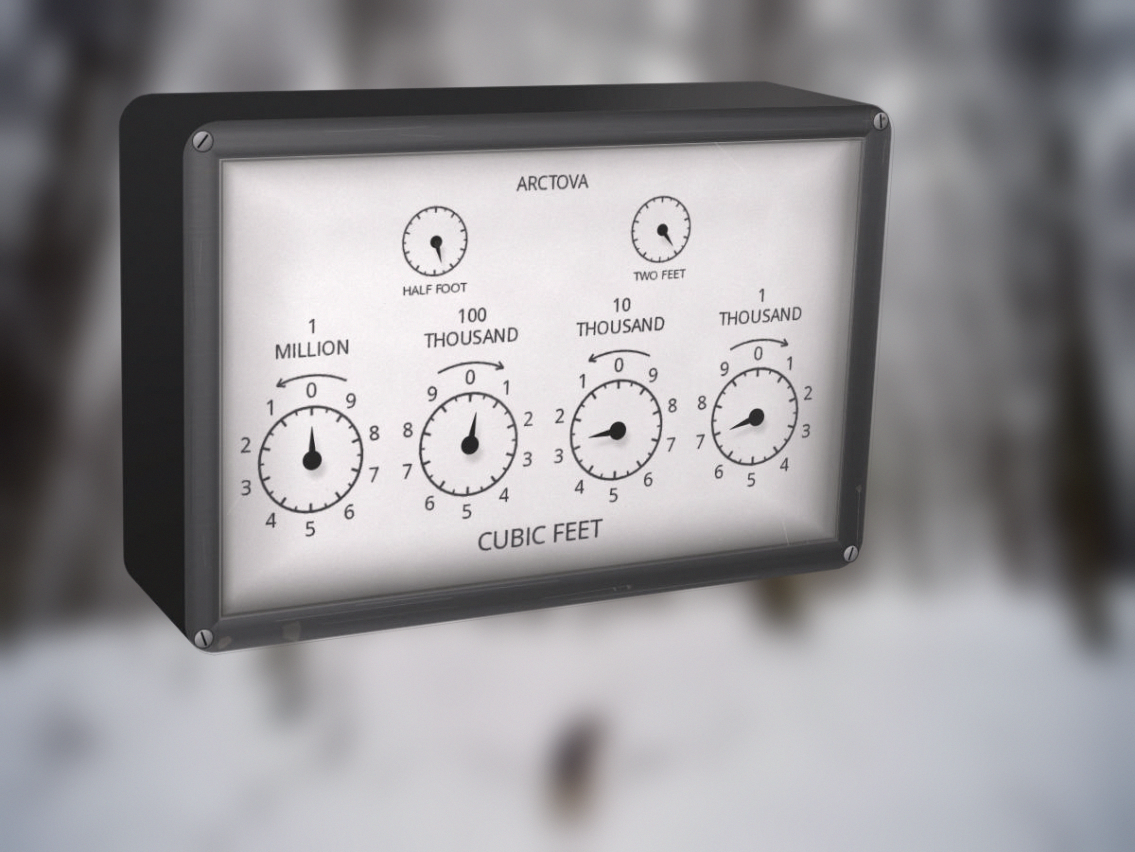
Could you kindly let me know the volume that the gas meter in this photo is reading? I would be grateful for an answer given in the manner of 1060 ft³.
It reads 2700 ft³
